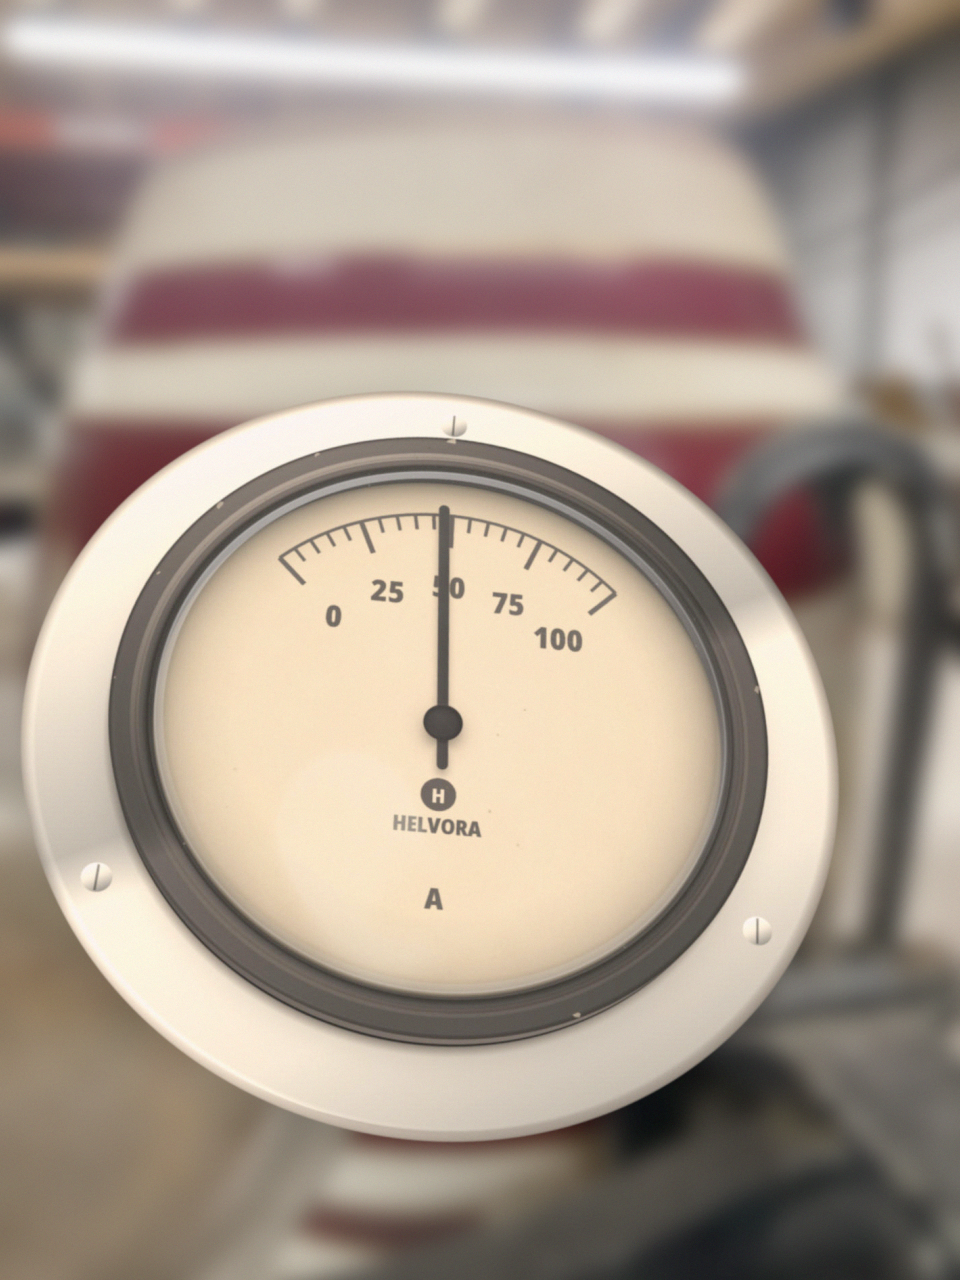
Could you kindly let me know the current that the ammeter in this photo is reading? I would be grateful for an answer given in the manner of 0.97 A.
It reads 47.5 A
